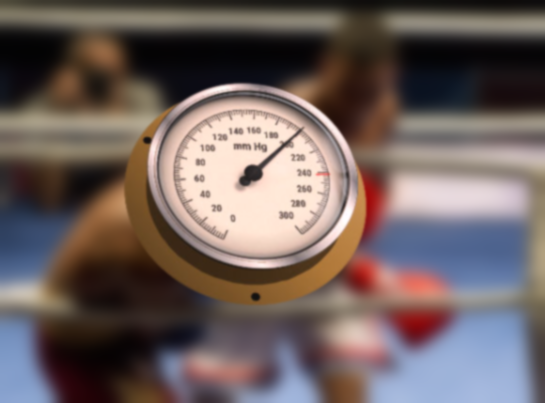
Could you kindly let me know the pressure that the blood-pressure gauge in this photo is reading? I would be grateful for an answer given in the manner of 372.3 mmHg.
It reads 200 mmHg
